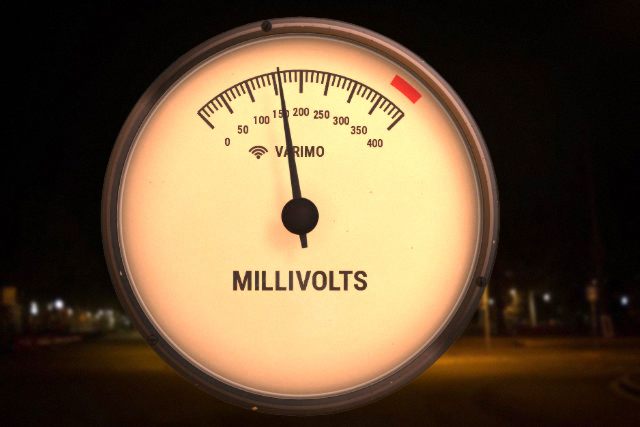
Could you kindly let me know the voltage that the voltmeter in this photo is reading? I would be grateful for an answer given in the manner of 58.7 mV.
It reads 160 mV
